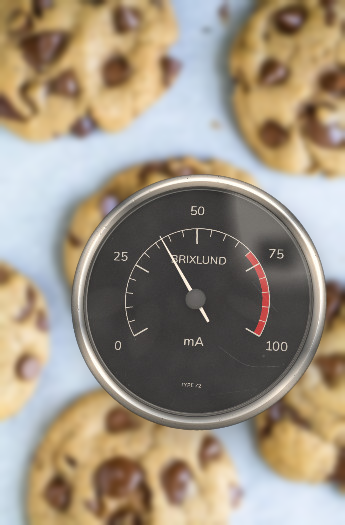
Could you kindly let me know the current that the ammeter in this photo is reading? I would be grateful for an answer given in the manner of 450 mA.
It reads 37.5 mA
